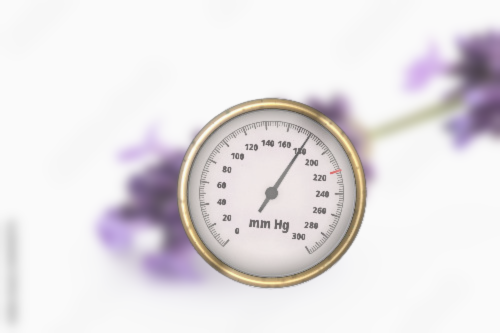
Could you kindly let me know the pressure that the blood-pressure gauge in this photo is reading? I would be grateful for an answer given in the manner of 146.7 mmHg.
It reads 180 mmHg
